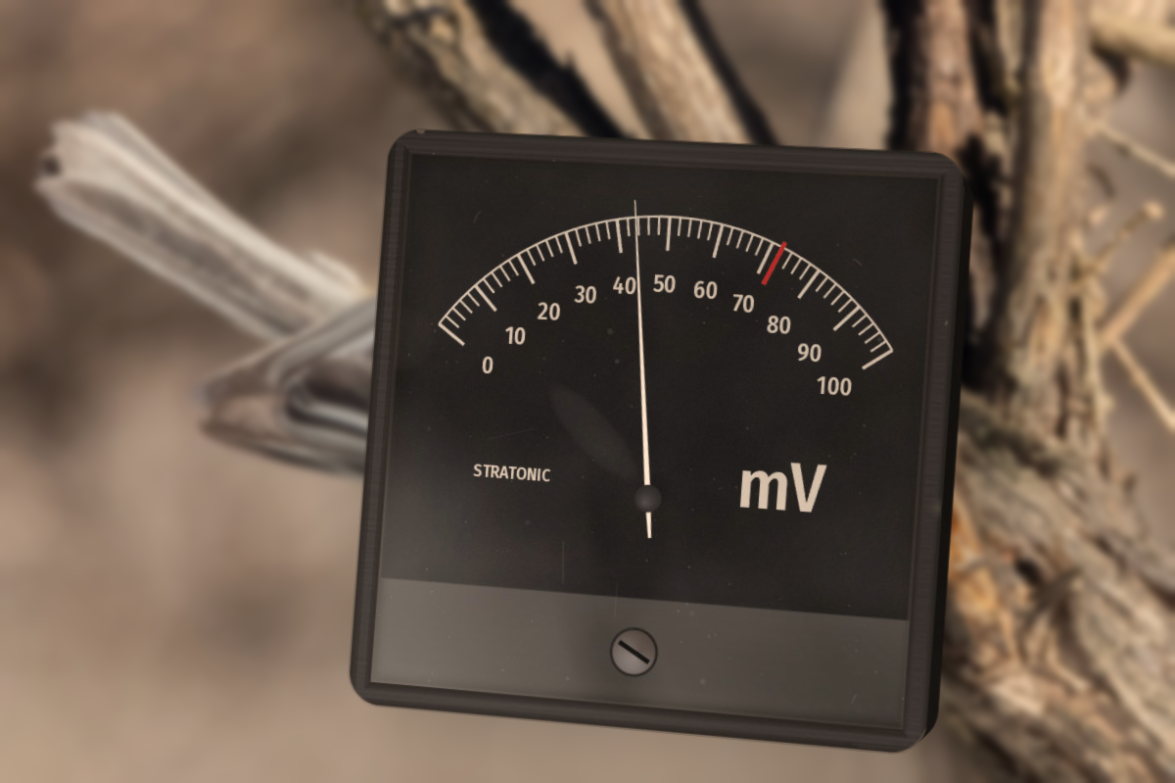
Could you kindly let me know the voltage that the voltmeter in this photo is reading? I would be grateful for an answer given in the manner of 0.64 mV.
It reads 44 mV
